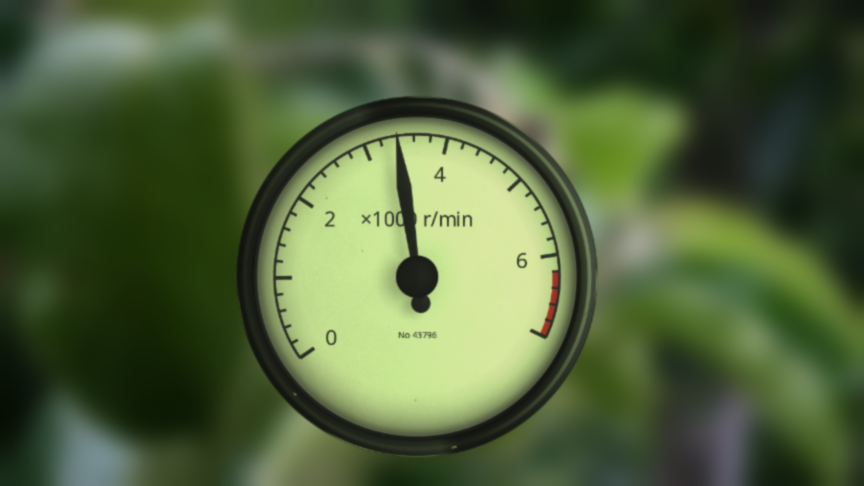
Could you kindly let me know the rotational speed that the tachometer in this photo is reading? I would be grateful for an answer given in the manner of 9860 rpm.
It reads 3400 rpm
